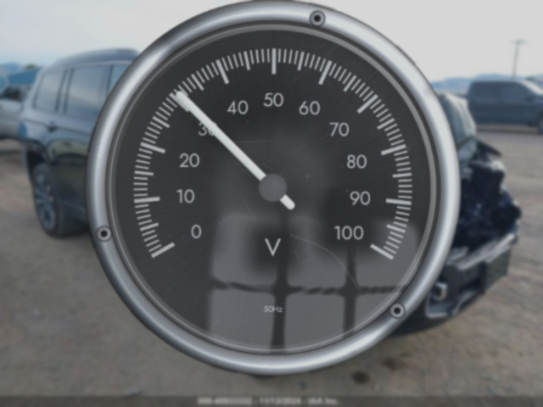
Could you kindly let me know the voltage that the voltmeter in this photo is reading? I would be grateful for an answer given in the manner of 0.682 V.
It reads 31 V
